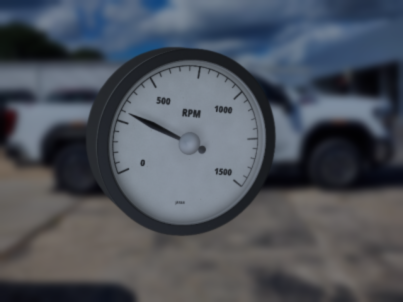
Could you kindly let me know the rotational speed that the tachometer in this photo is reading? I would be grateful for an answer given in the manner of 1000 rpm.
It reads 300 rpm
